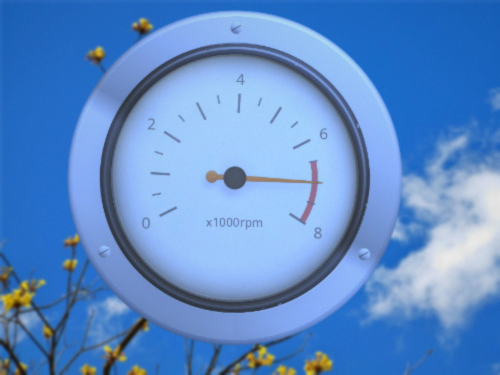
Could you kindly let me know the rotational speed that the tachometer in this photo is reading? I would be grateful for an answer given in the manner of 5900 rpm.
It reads 7000 rpm
